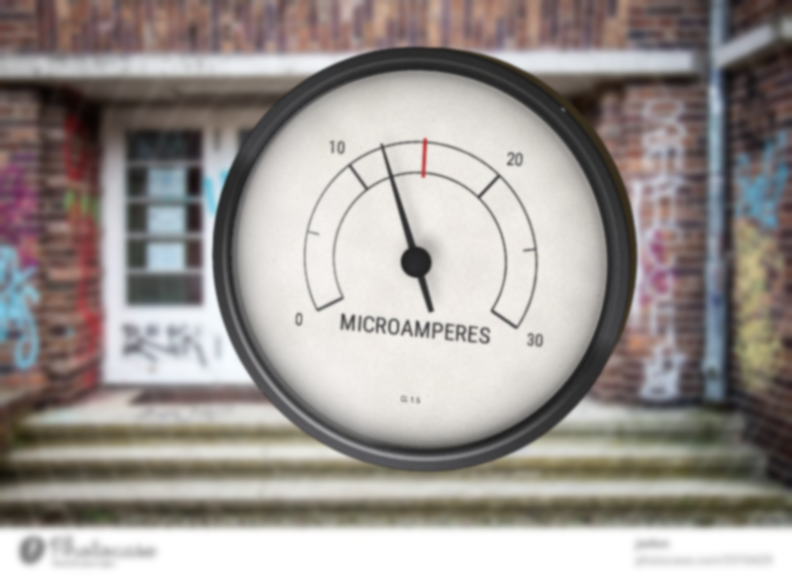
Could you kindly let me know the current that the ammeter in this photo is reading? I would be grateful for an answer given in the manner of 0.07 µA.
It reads 12.5 µA
